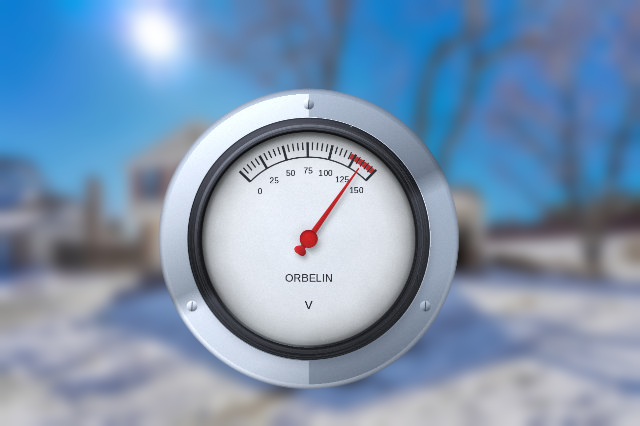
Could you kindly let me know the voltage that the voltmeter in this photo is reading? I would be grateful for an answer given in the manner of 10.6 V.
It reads 135 V
